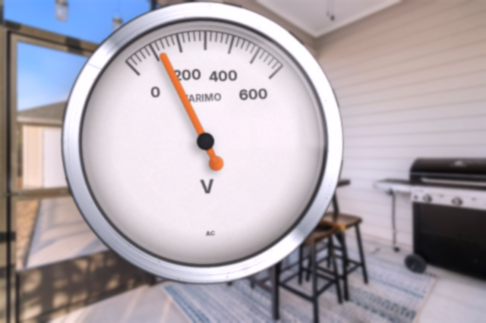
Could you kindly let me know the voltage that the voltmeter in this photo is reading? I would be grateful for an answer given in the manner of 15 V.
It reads 120 V
